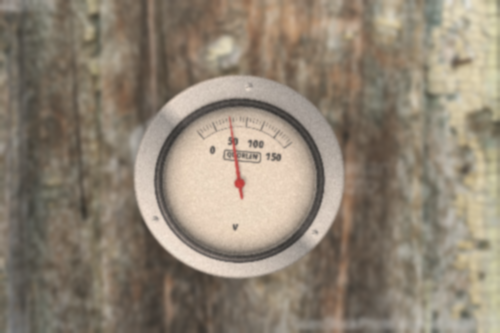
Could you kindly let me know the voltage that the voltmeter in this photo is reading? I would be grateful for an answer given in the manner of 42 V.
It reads 50 V
